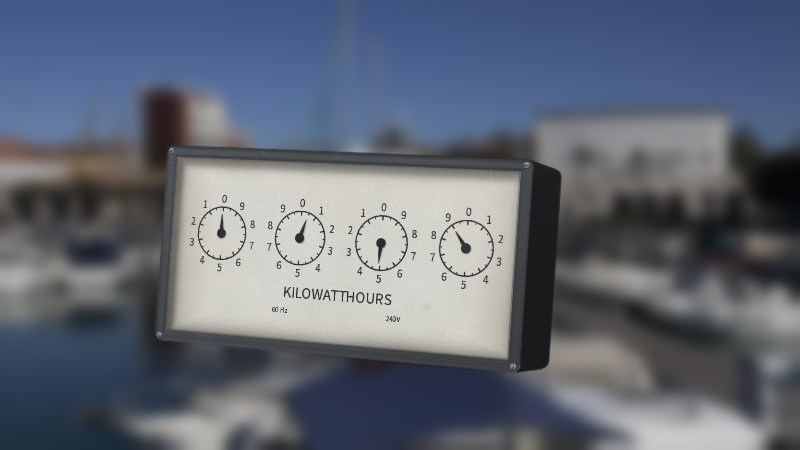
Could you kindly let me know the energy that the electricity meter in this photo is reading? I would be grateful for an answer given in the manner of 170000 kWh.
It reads 49 kWh
